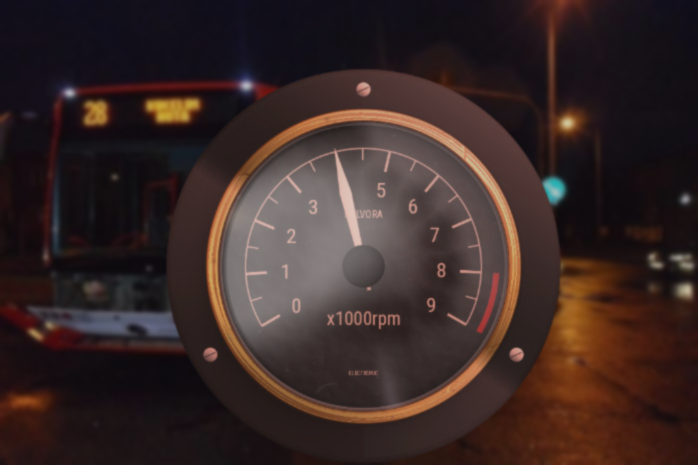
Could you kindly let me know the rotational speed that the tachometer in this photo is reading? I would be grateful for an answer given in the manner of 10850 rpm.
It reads 4000 rpm
